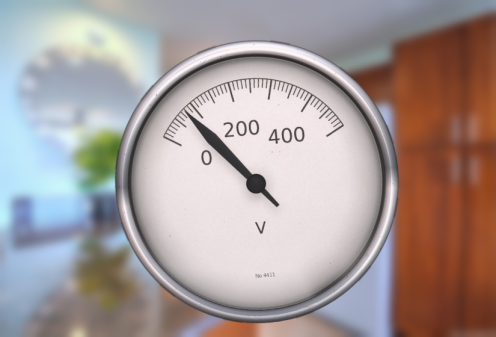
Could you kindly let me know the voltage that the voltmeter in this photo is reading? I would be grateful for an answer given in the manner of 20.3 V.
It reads 80 V
